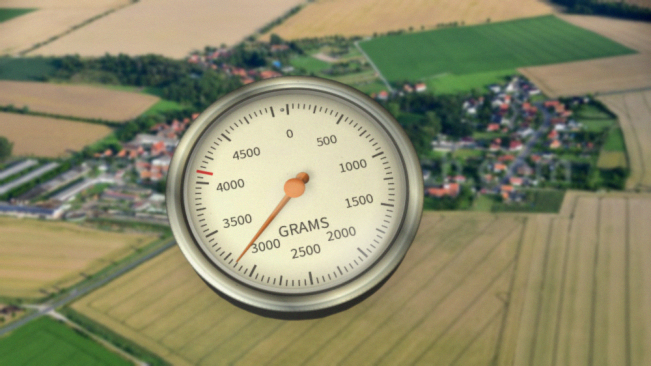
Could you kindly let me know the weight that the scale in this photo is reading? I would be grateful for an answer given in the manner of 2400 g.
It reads 3150 g
